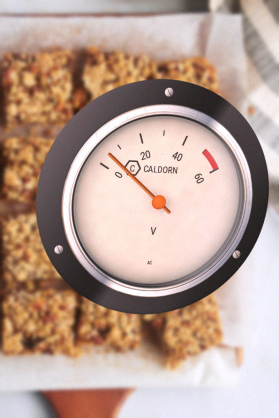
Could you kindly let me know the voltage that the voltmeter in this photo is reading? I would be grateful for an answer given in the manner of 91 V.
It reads 5 V
